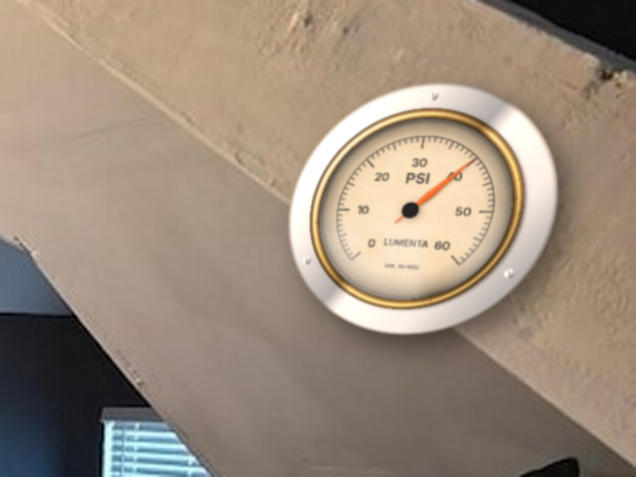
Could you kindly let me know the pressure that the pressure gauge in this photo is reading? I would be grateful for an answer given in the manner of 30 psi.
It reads 40 psi
